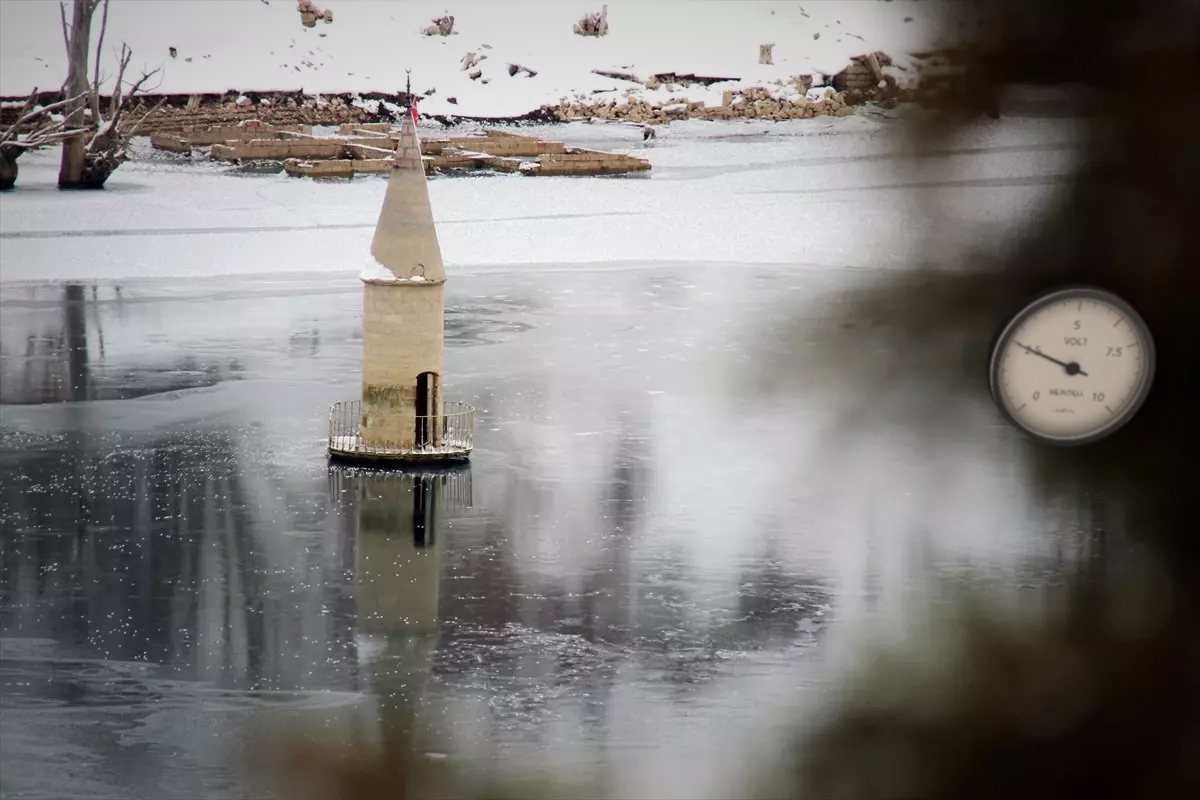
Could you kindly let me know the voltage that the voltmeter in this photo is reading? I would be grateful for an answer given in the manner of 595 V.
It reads 2.5 V
